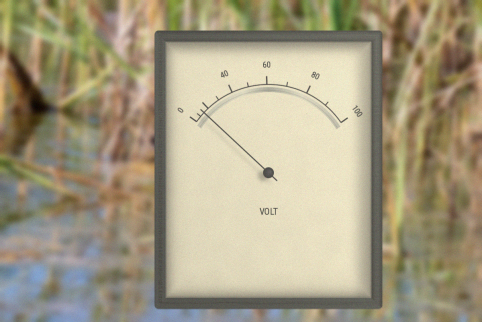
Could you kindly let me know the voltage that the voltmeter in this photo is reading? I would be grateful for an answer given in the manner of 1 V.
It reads 15 V
